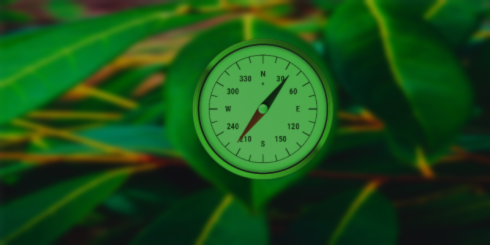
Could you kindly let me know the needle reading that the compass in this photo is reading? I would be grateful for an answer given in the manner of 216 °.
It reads 217.5 °
